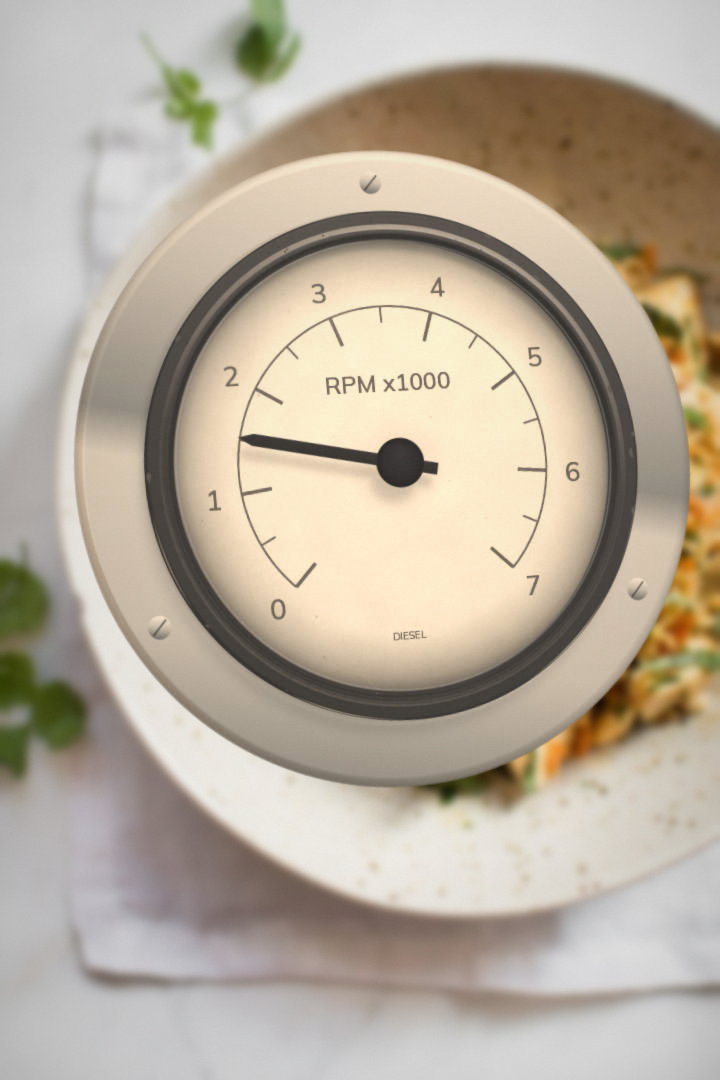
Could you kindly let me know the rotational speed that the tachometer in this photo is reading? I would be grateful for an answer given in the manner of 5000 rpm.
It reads 1500 rpm
